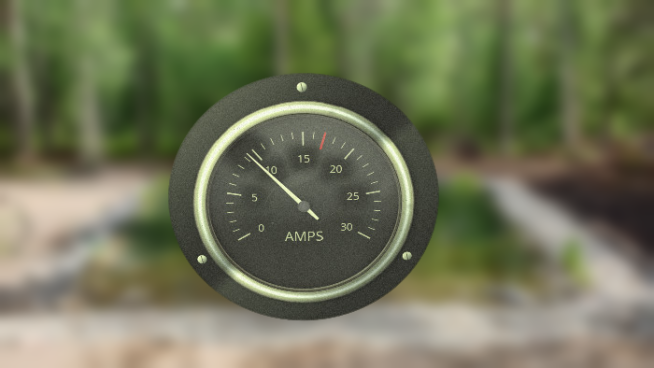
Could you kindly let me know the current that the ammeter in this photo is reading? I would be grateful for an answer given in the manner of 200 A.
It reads 9.5 A
